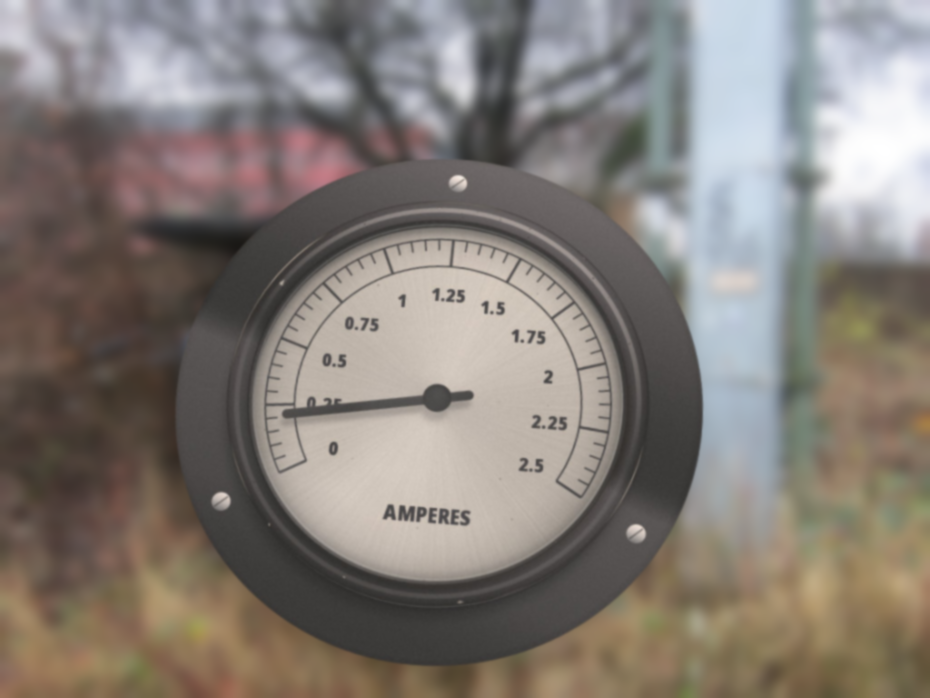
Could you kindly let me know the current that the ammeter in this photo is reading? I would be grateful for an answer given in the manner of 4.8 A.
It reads 0.2 A
